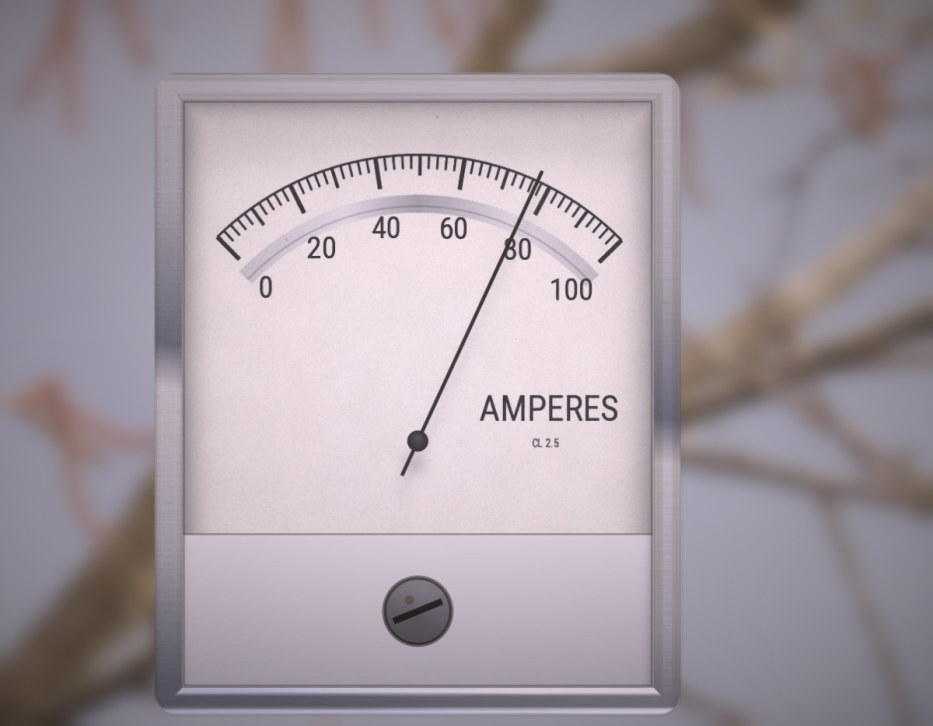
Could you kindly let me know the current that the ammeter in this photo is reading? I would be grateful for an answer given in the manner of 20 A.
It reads 77 A
